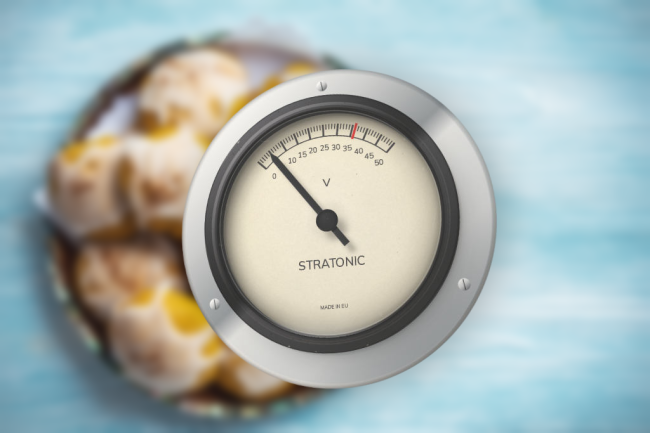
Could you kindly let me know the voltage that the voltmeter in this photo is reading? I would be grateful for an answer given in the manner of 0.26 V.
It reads 5 V
